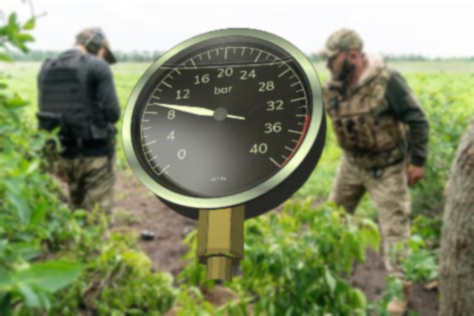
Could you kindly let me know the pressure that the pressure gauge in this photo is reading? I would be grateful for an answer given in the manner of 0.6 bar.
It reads 9 bar
